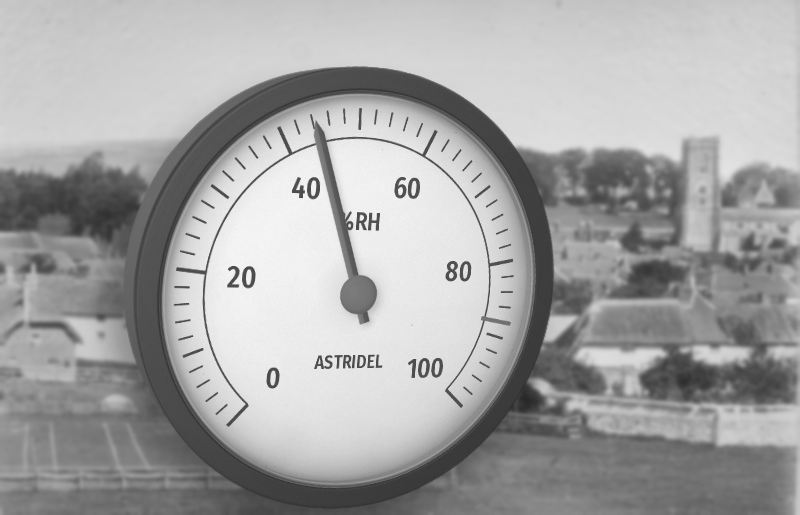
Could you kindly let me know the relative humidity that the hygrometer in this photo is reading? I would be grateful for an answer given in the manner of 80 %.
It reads 44 %
